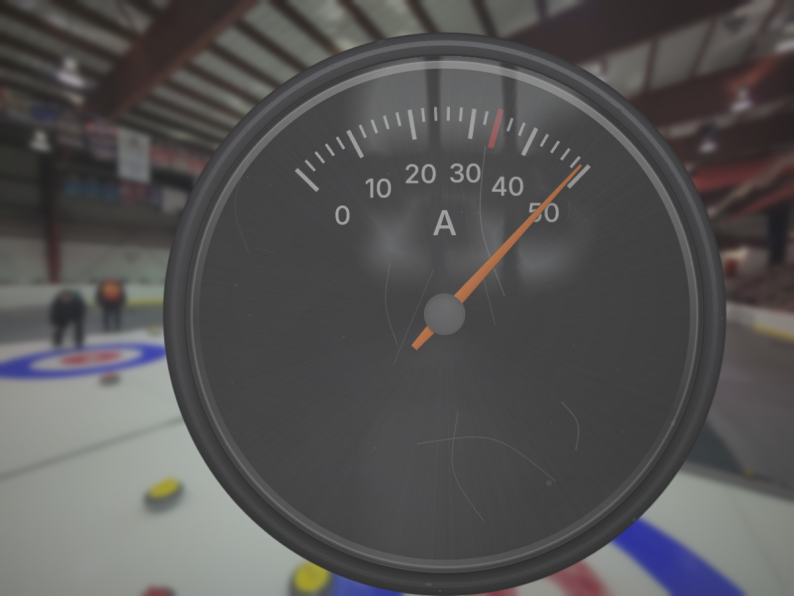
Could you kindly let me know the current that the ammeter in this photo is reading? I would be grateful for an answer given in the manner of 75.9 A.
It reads 49 A
